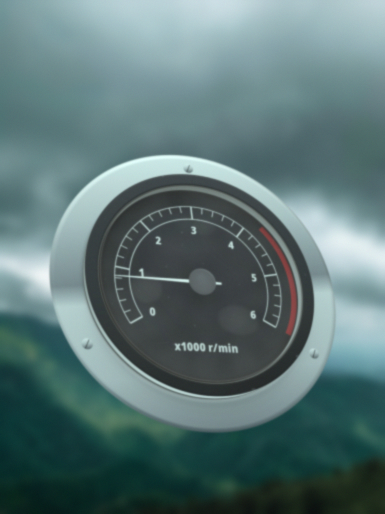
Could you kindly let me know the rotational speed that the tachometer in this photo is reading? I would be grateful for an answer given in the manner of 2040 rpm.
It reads 800 rpm
